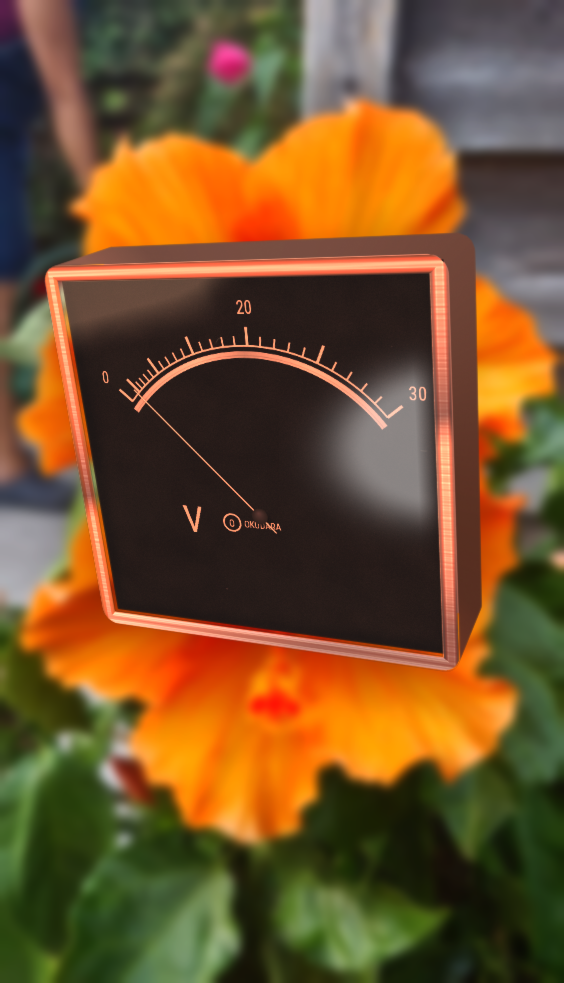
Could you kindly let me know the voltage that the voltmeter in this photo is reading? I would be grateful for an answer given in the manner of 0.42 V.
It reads 5 V
